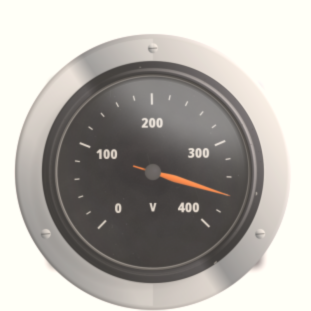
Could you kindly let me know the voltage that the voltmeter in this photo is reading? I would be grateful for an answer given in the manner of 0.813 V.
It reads 360 V
